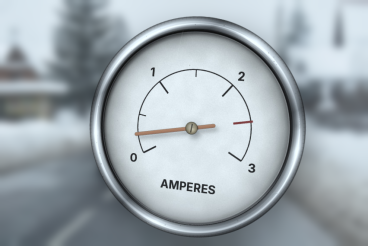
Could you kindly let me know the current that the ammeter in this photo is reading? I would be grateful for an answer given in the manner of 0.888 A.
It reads 0.25 A
